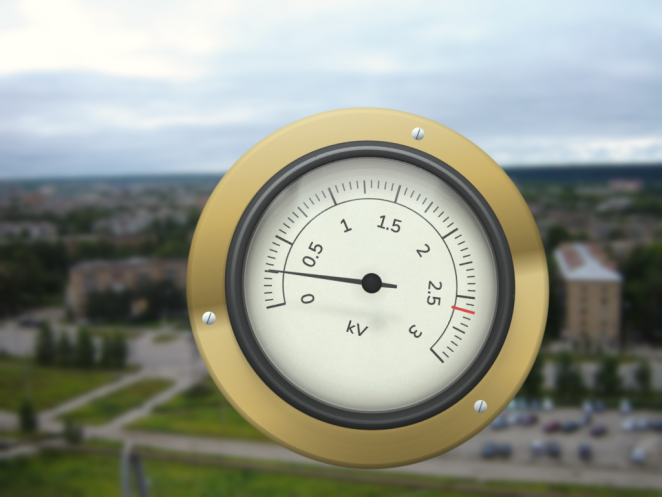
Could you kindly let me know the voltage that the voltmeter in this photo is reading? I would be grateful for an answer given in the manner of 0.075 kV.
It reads 0.25 kV
